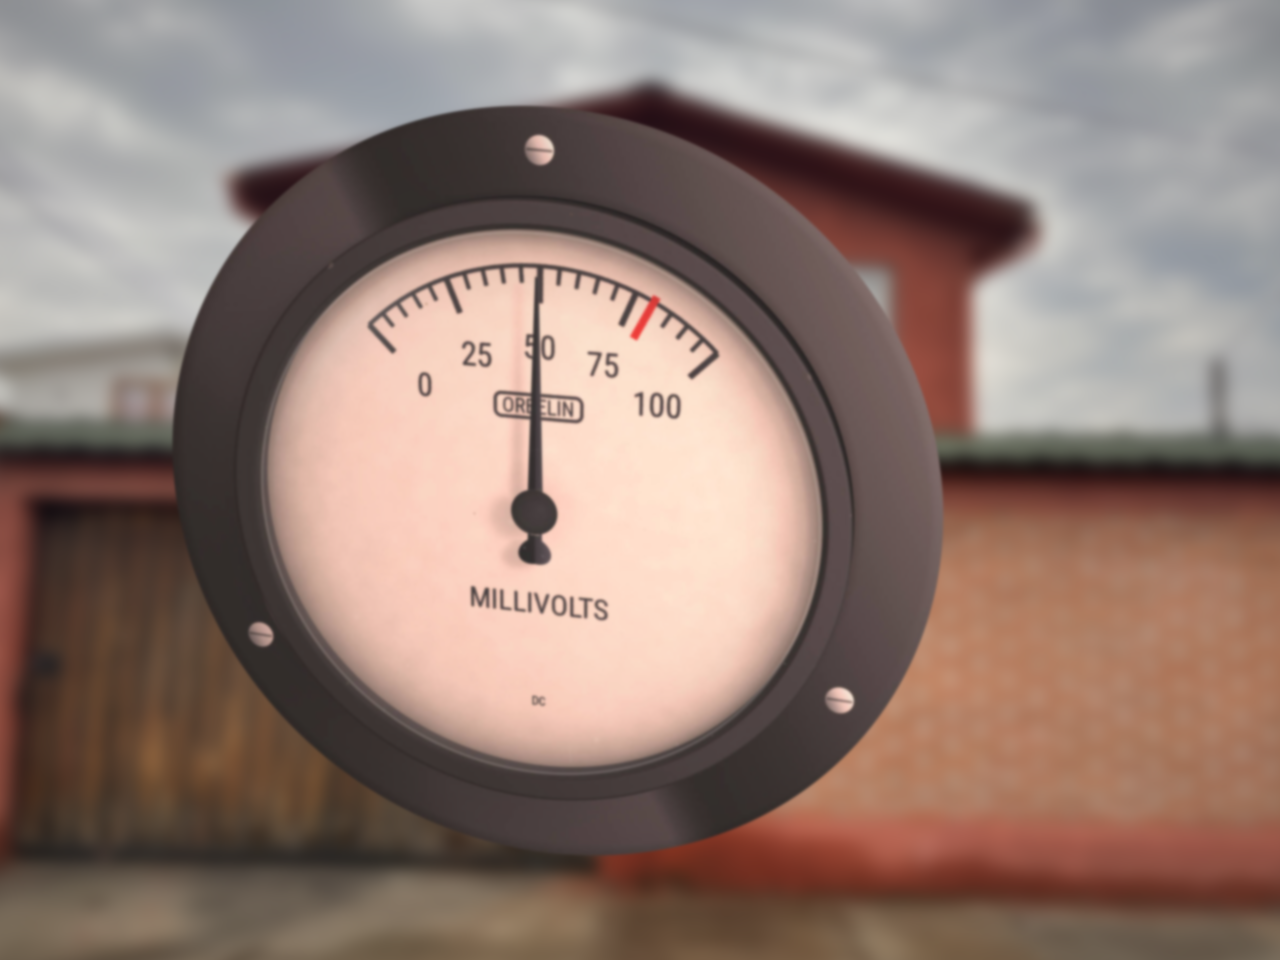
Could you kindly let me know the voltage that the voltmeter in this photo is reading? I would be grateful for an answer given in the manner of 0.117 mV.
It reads 50 mV
